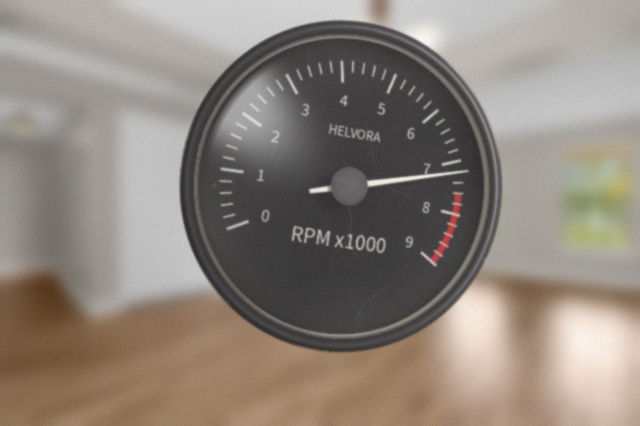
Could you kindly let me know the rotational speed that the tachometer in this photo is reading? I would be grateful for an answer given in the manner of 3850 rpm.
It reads 7200 rpm
